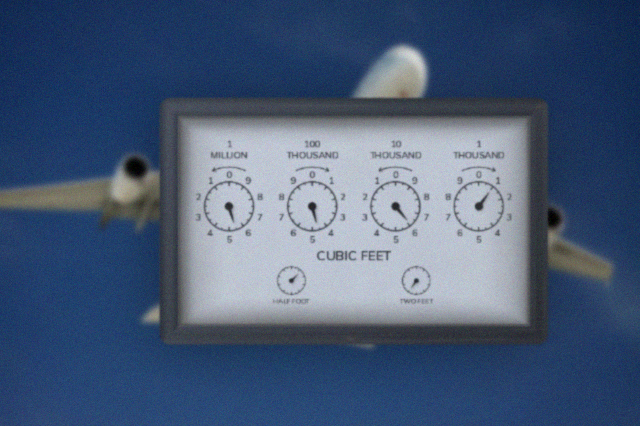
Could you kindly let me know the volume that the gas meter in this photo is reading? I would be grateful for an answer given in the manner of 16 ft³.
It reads 546100 ft³
